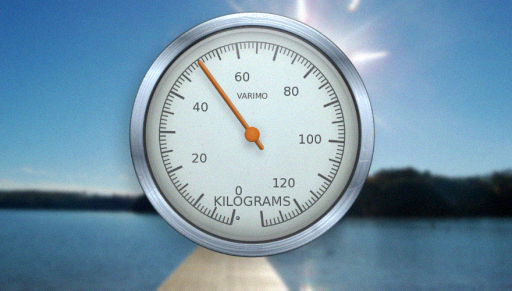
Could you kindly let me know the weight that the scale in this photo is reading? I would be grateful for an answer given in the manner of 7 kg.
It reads 50 kg
